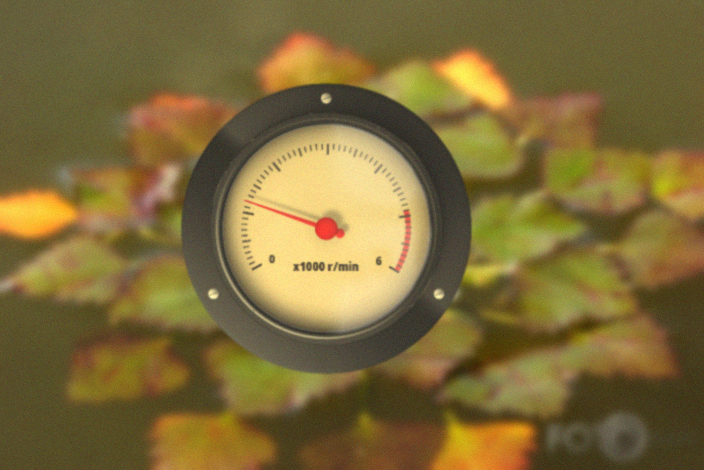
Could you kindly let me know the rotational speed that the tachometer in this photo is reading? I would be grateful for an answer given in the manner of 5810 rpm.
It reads 1200 rpm
